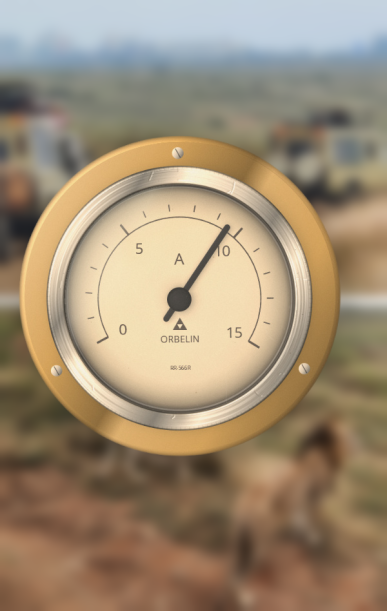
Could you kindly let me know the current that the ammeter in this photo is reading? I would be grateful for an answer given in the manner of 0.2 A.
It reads 9.5 A
